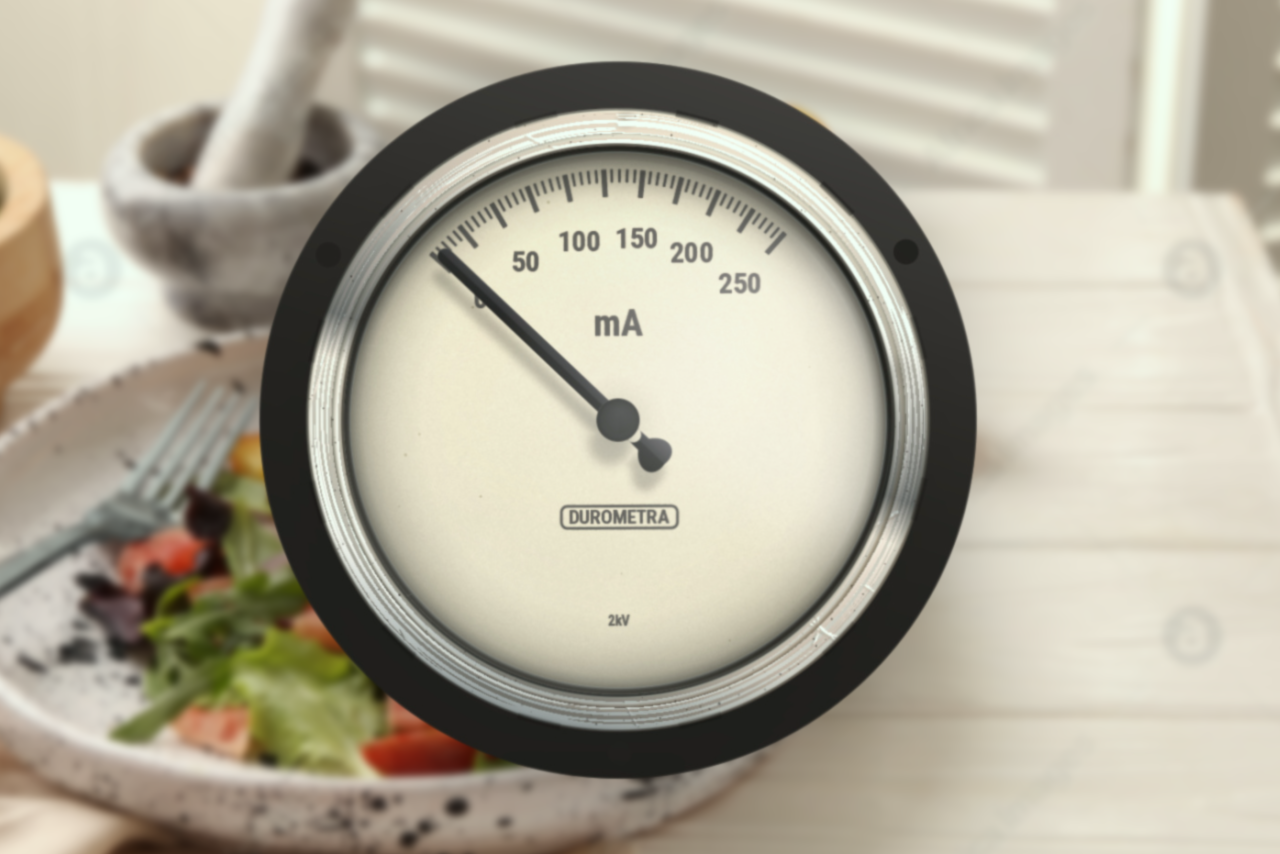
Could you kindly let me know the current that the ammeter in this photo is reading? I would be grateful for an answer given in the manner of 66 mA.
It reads 5 mA
